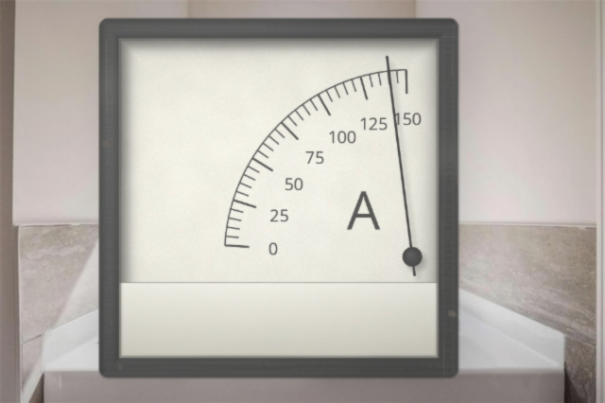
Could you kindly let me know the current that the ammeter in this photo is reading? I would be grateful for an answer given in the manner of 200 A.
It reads 140 A
